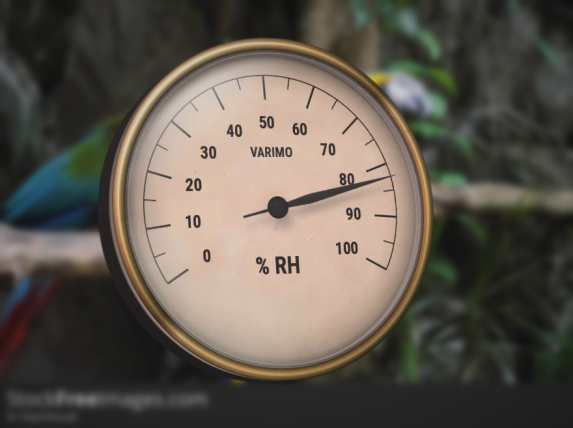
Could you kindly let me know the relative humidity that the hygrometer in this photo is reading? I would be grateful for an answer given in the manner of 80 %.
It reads 82.5 %
